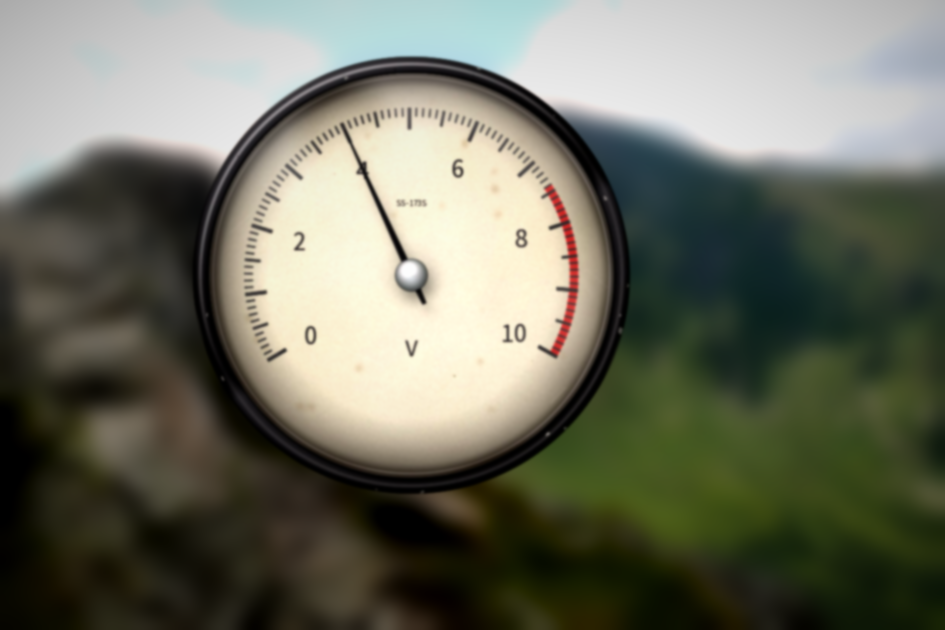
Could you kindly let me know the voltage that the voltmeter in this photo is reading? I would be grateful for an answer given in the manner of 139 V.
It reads 4 V
